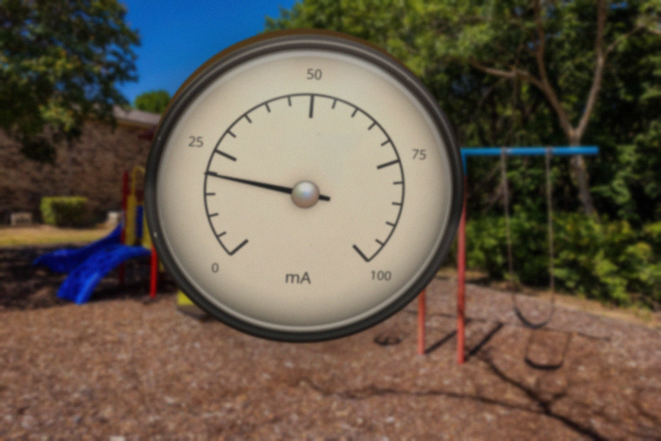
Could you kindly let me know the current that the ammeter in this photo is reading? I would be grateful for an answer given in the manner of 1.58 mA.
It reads 20 mA
